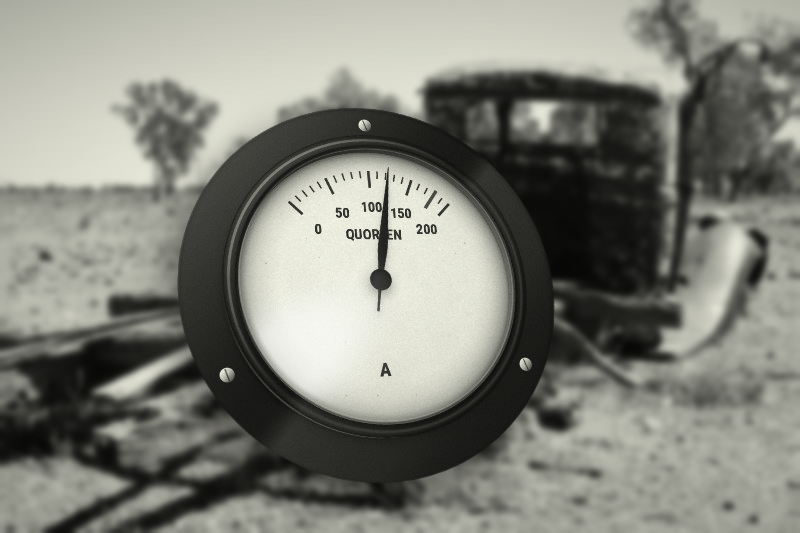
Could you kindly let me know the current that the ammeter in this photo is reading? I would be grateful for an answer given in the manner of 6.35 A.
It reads 120 A
